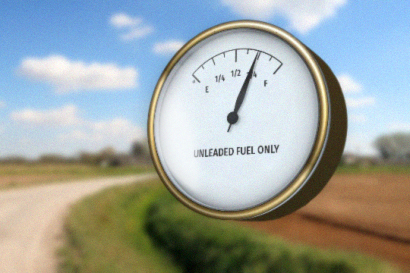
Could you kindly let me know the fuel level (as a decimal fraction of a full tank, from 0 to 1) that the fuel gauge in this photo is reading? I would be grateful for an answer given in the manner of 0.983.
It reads 0.75
